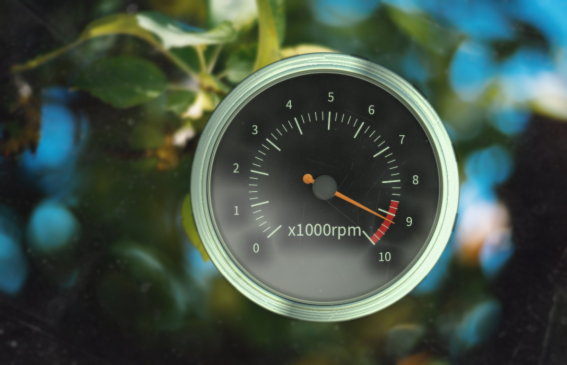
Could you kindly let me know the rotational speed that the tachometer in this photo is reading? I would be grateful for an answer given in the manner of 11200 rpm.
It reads 9200 rpm
